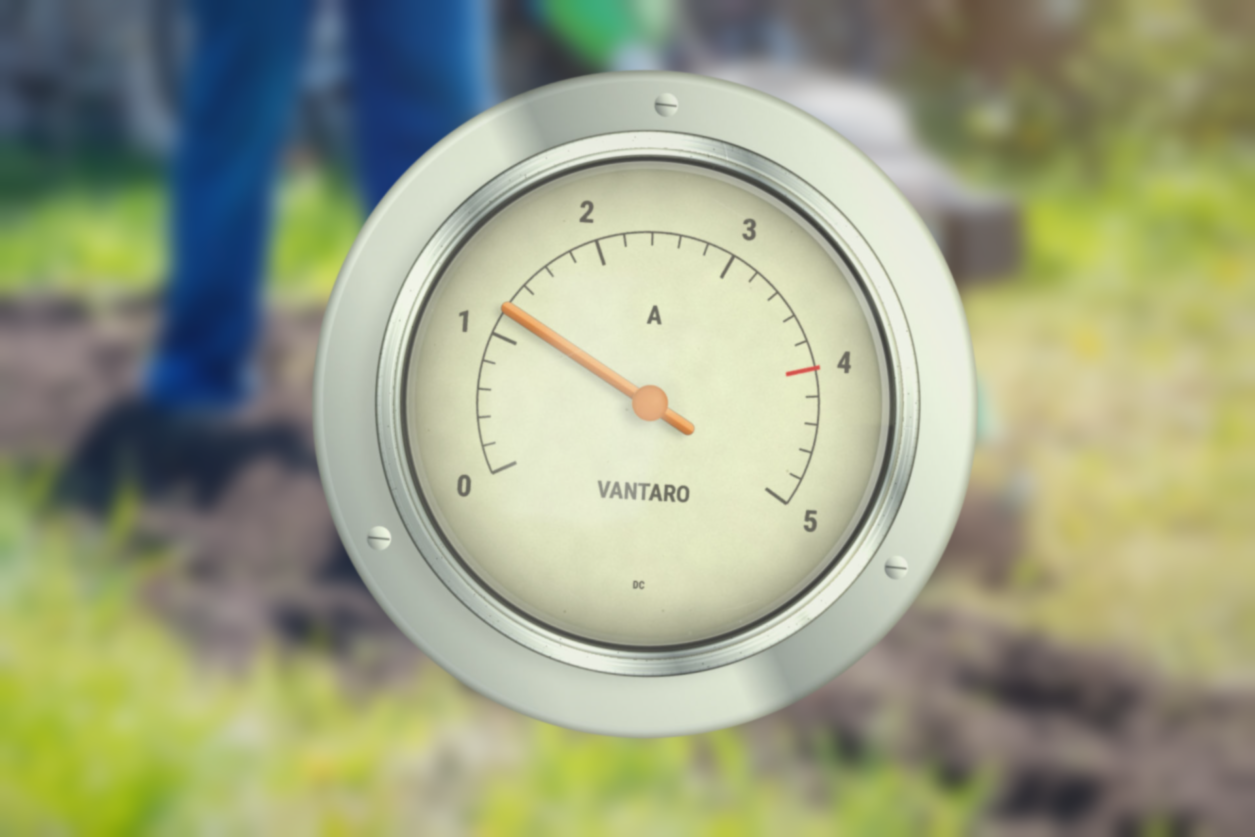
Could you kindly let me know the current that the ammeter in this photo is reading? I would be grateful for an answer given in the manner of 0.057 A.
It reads 1.2 A
